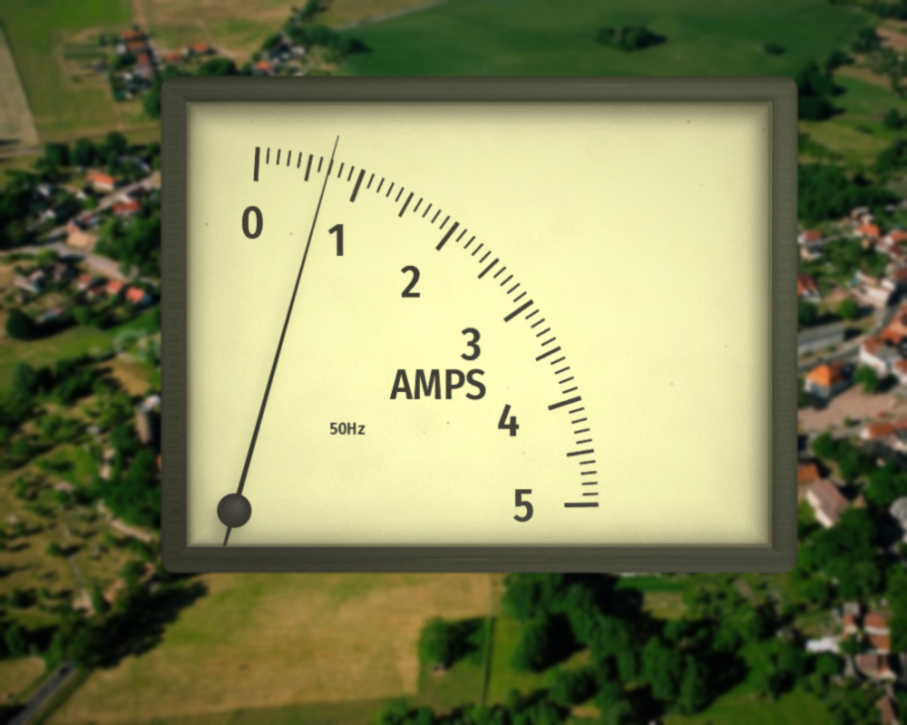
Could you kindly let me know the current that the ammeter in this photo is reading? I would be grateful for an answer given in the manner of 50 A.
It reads 0.7 A
